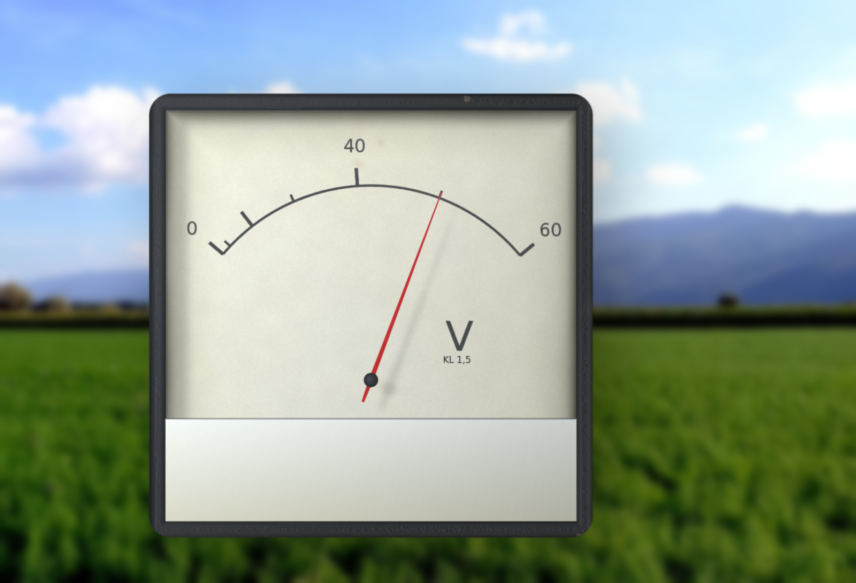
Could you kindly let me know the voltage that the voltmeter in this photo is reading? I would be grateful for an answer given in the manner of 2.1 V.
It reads 50 V
